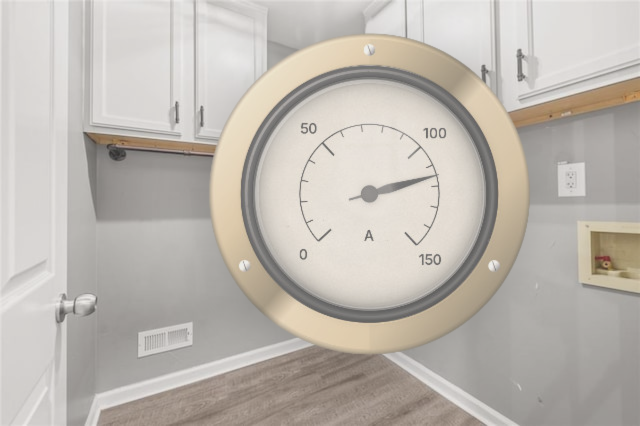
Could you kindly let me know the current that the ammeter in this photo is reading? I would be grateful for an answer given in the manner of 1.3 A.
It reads 115 A
